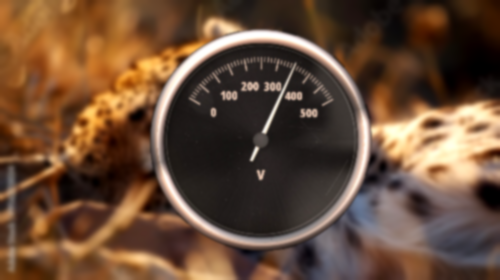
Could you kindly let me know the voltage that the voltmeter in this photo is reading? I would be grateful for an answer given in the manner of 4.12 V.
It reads 350 V
